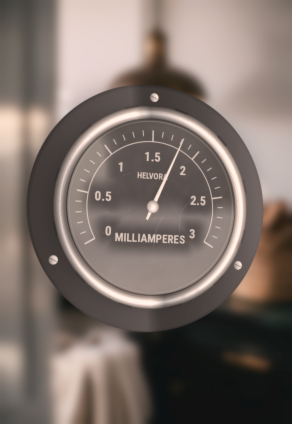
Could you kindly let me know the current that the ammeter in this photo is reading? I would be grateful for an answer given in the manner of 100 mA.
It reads 1.8 mA
